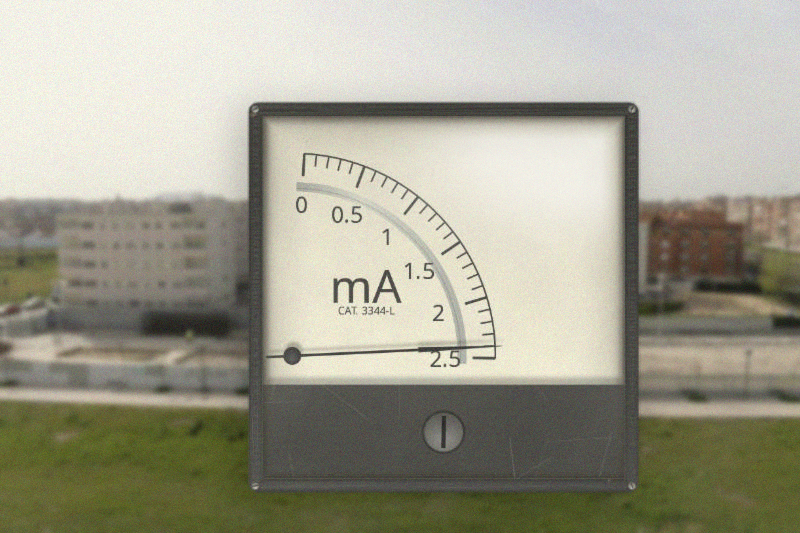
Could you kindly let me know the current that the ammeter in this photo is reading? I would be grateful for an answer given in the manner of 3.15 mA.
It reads 2.4 mA
